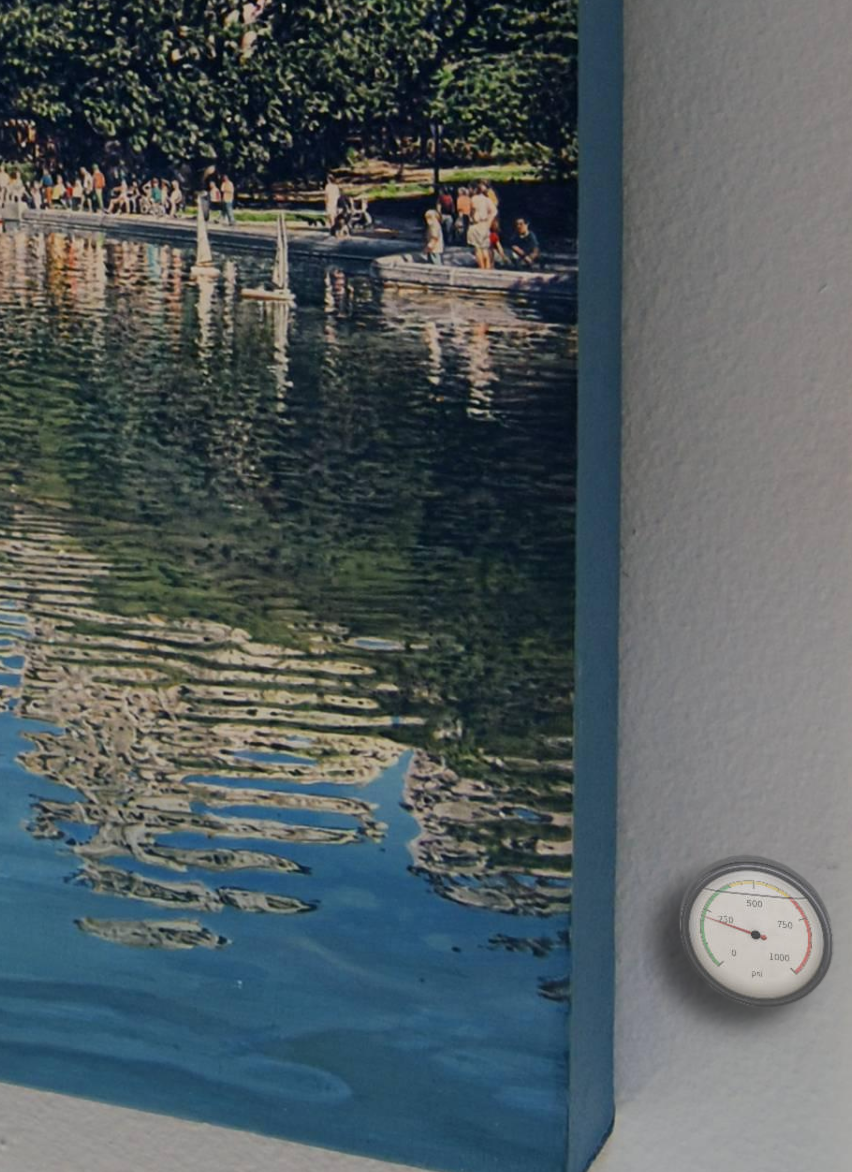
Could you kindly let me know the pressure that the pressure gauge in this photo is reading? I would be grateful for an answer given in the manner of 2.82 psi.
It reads 225 psi
